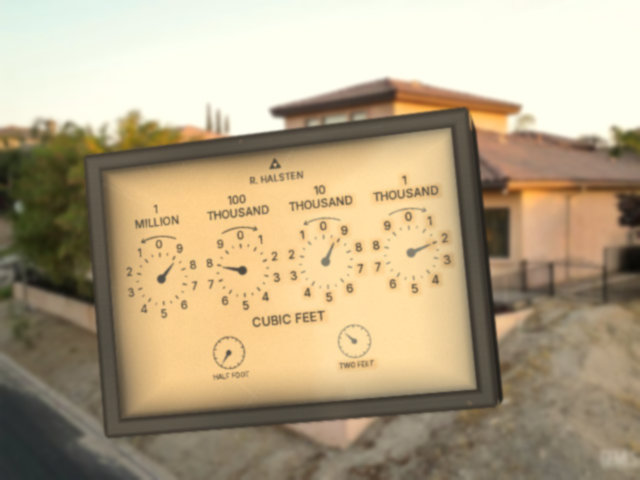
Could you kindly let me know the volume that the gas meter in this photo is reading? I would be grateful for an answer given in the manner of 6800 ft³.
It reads 879200 ft³
